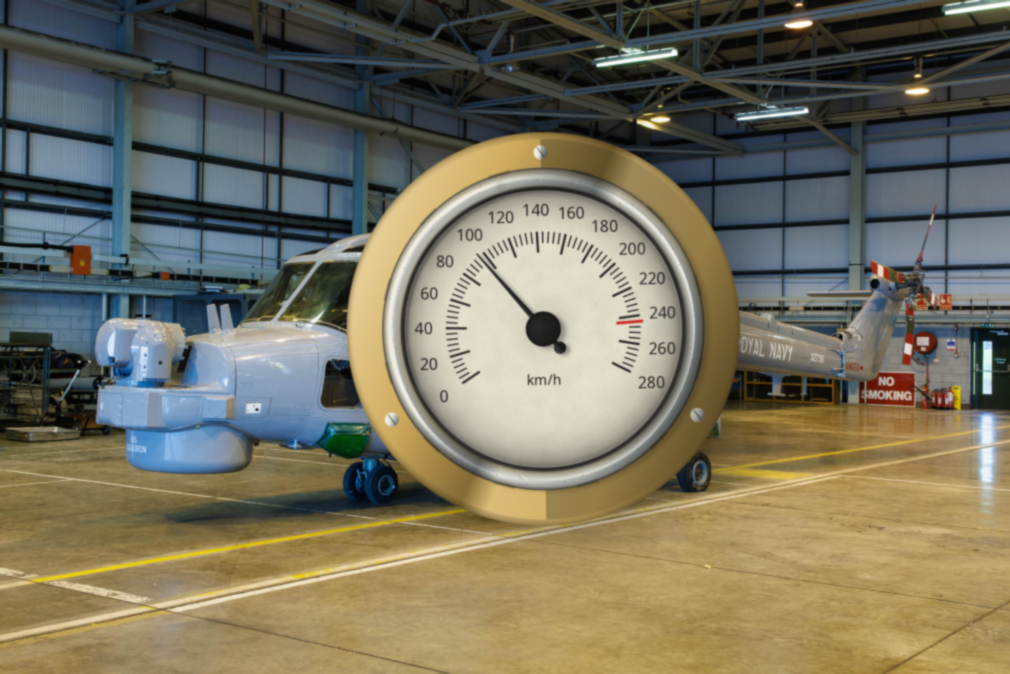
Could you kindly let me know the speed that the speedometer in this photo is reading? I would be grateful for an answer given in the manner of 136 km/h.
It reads 96 km/h
